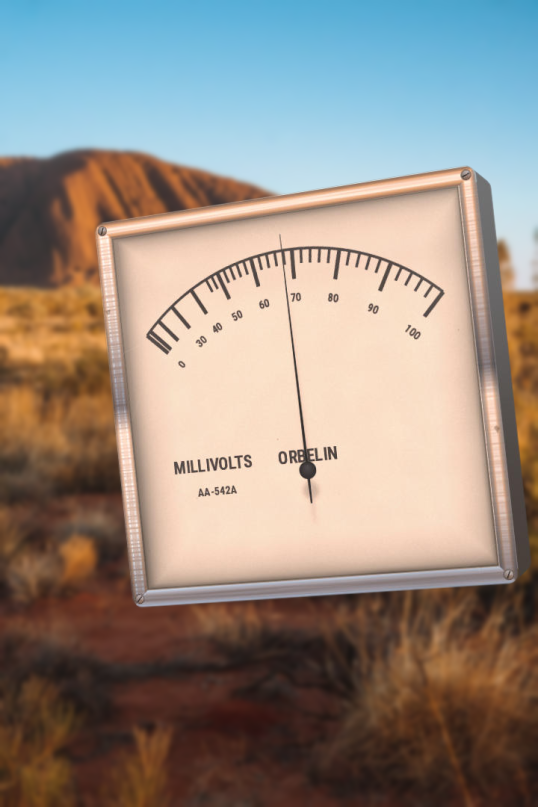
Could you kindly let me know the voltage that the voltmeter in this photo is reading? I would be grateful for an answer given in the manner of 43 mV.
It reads 68 mV
